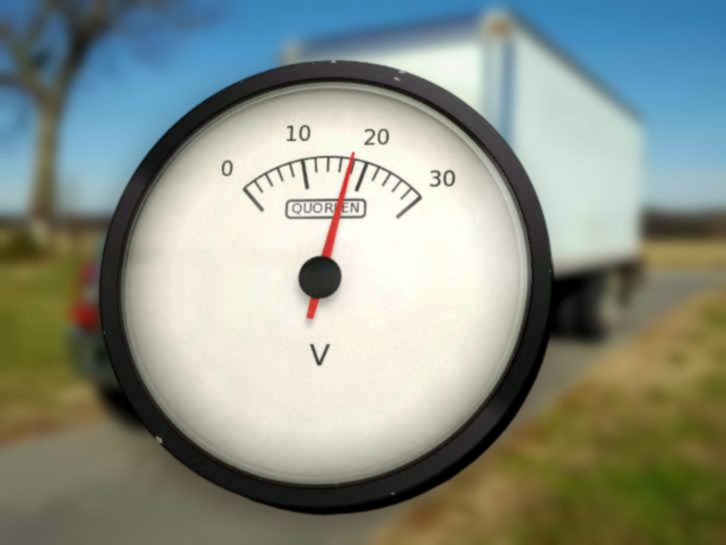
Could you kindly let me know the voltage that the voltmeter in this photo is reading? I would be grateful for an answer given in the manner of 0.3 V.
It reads 18 V
